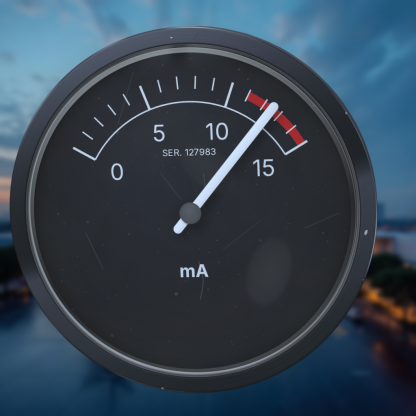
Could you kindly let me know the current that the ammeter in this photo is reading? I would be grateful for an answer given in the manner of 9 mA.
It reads 12.5 mA
